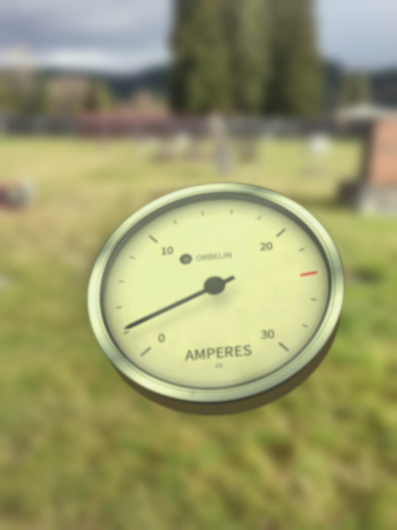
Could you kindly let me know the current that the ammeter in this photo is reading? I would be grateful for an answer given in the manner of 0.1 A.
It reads 2 A
